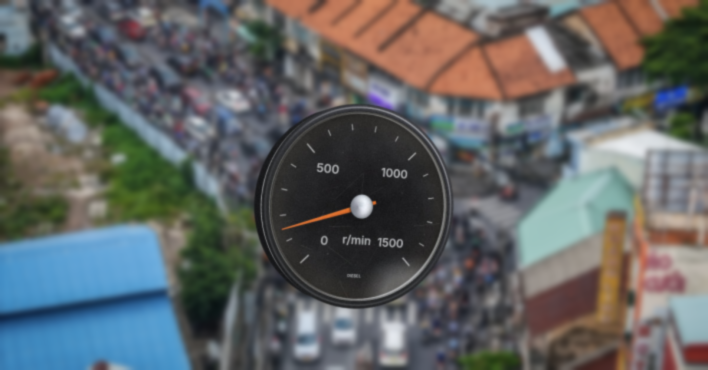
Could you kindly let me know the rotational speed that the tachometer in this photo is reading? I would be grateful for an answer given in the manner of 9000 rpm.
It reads 150 rpm
